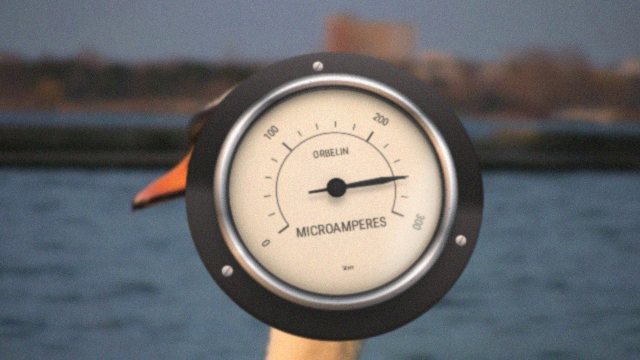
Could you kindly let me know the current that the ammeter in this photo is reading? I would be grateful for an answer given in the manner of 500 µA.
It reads 260 µA
